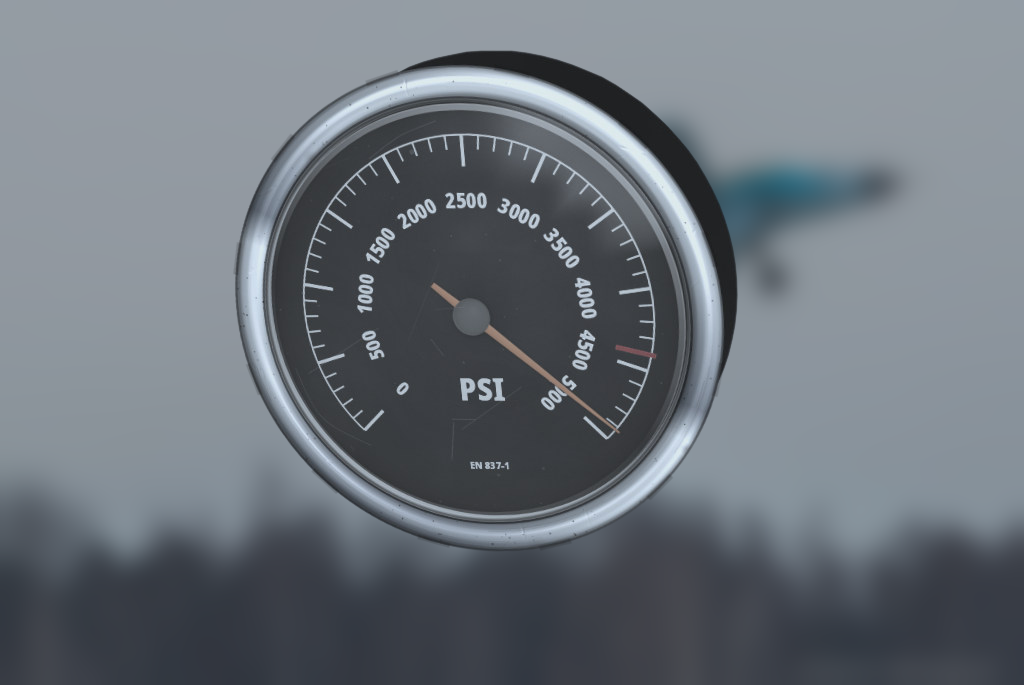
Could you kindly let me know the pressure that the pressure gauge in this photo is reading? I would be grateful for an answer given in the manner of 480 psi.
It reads 4900 psi
